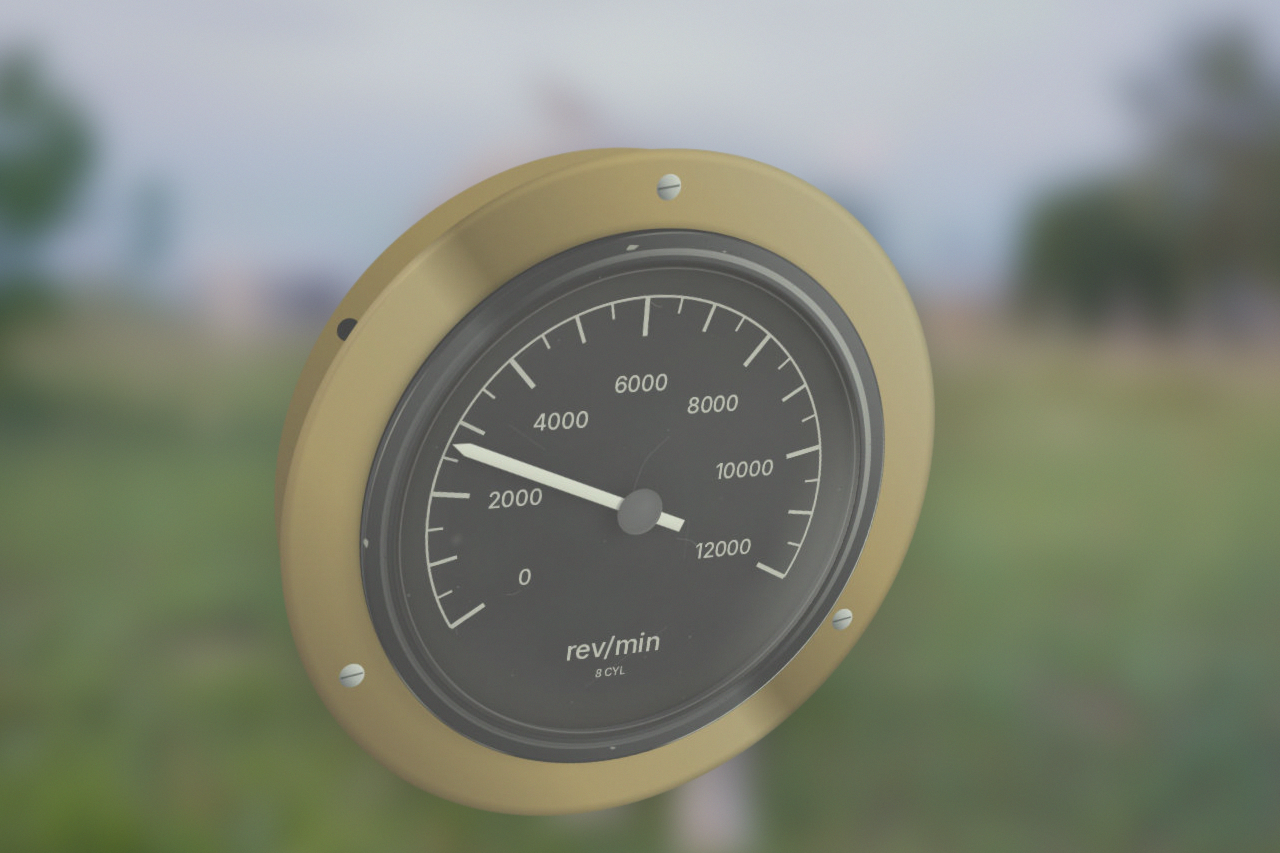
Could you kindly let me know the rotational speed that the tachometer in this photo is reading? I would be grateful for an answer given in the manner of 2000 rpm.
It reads 2750 rpm
